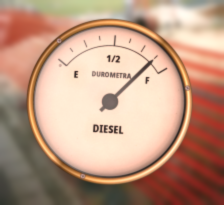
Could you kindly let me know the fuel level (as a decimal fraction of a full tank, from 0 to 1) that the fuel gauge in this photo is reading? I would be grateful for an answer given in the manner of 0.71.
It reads 0.875
